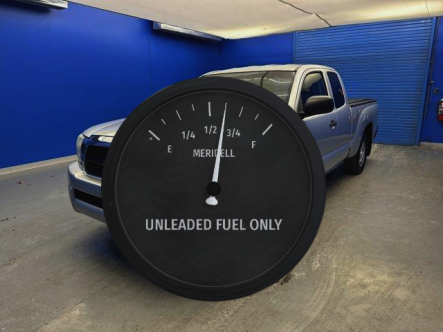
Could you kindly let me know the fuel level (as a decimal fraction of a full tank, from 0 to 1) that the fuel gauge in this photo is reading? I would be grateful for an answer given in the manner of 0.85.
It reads 0.625
